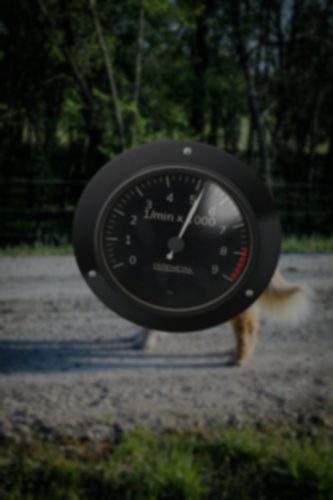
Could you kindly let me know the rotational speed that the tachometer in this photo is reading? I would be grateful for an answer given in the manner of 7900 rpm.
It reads 5200 rpm
